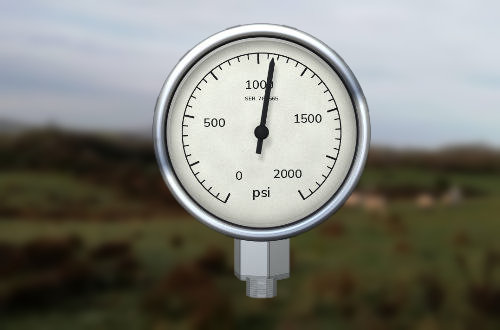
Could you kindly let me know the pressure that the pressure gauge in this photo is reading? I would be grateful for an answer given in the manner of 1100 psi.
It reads 1075 psi
